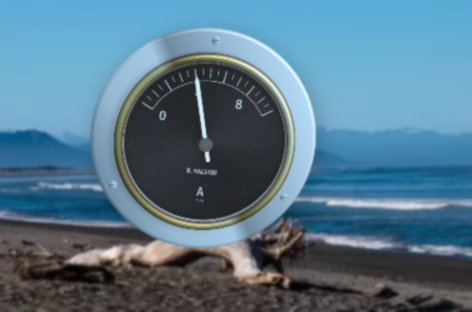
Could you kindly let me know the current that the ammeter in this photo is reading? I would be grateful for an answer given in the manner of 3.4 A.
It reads 4 A
